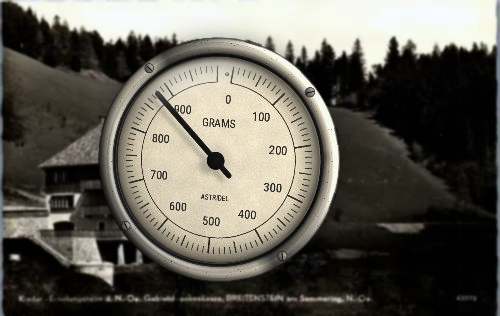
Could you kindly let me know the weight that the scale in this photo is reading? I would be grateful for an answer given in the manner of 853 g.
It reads 880 g
